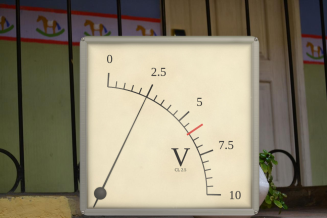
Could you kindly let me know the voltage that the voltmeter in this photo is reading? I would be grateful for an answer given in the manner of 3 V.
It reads 2.5 V
